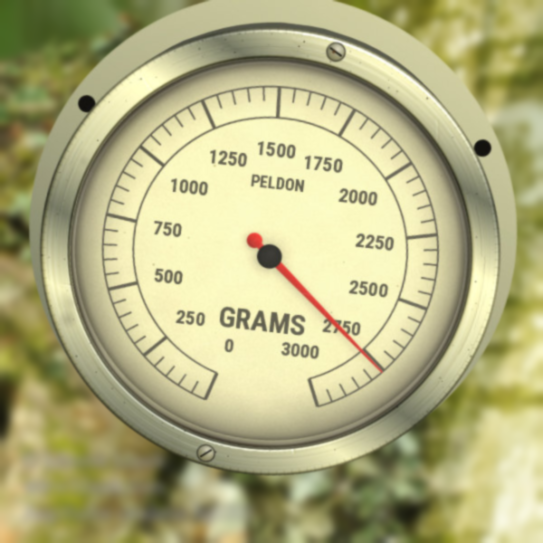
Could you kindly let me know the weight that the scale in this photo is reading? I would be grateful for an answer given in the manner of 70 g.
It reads 2750 g
